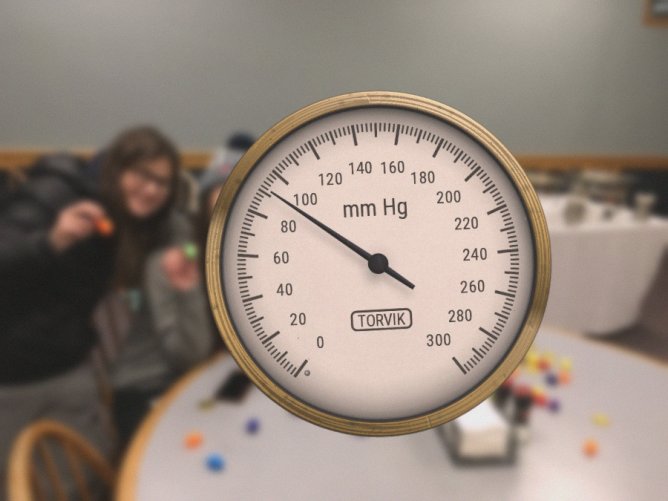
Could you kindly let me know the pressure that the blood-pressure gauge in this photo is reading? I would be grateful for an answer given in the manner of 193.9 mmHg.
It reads 92 mmHg
